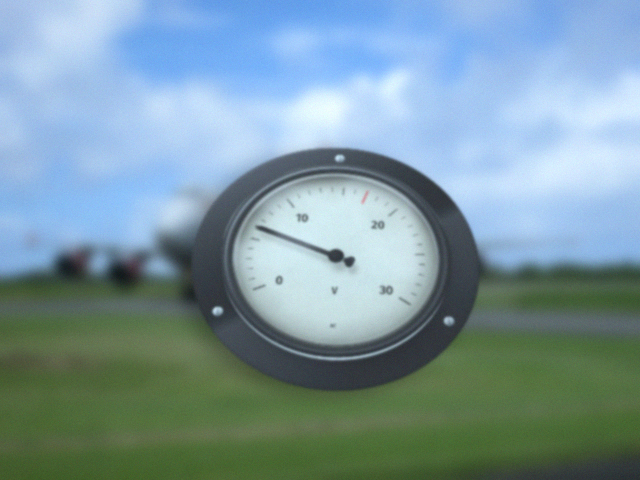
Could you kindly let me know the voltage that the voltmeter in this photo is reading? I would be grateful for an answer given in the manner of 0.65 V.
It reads 6 V
